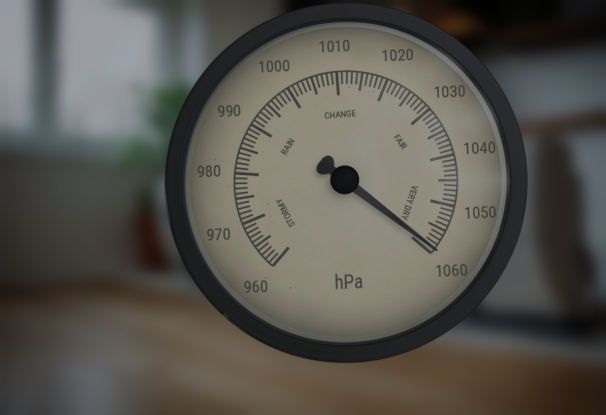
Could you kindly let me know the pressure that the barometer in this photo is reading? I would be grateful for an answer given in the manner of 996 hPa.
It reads 1059 hPa
